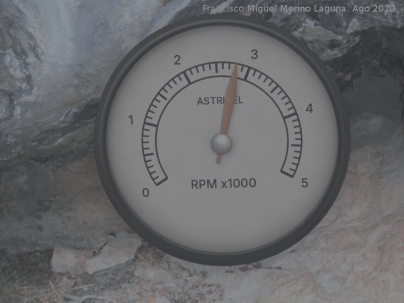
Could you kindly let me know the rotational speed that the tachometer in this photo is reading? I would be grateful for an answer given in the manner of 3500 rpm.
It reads 2800 rpm
